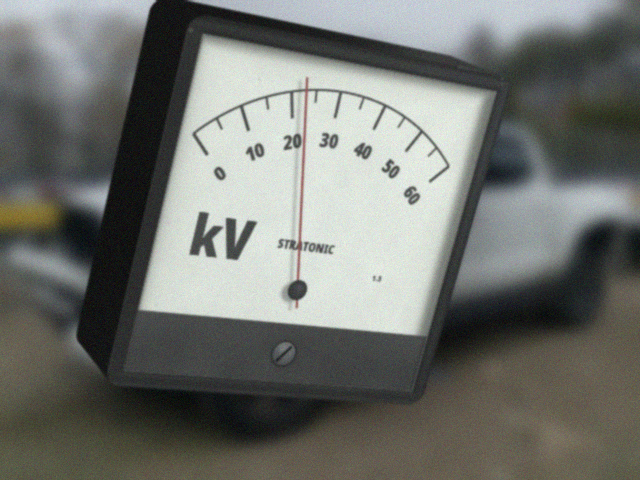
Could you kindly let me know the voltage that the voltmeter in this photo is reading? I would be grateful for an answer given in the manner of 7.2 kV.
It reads 22.5 kV
